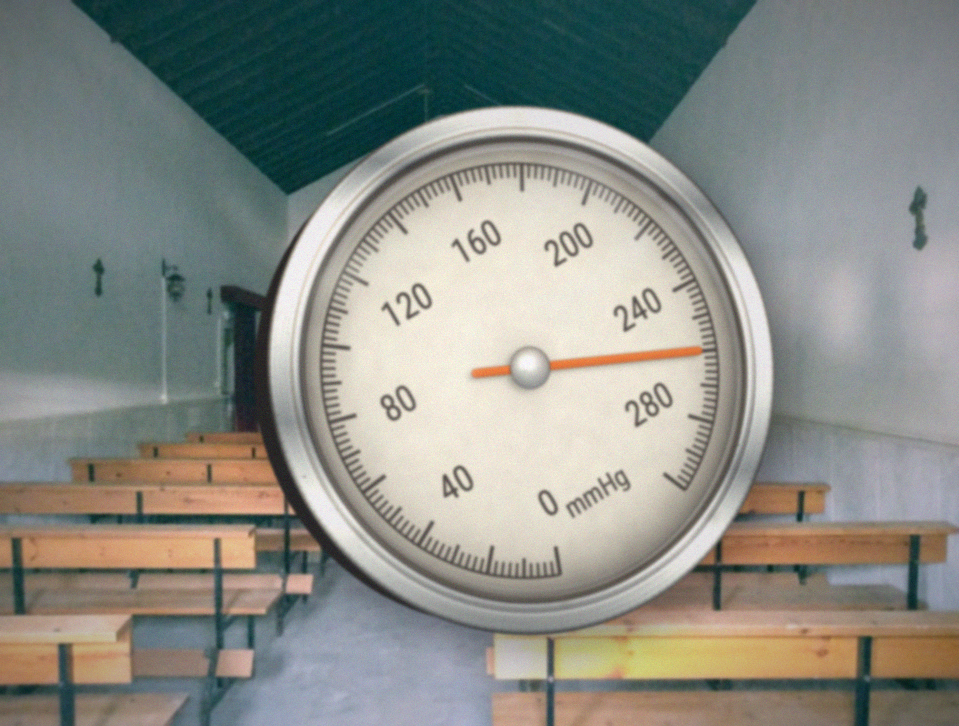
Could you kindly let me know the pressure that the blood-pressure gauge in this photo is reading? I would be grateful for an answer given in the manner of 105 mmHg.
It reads 260 mmHg
